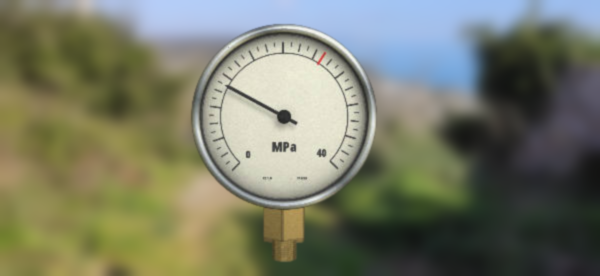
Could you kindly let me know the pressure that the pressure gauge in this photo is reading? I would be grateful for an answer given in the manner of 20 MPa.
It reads 11 MPa
